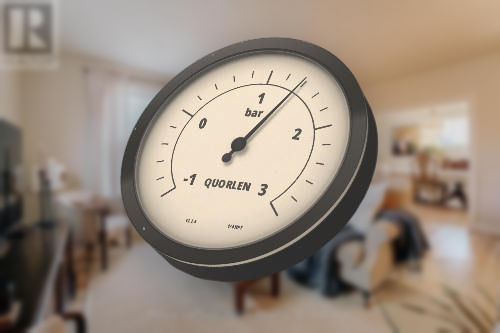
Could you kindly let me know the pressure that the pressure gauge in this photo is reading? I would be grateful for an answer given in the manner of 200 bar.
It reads 1.4 bar
